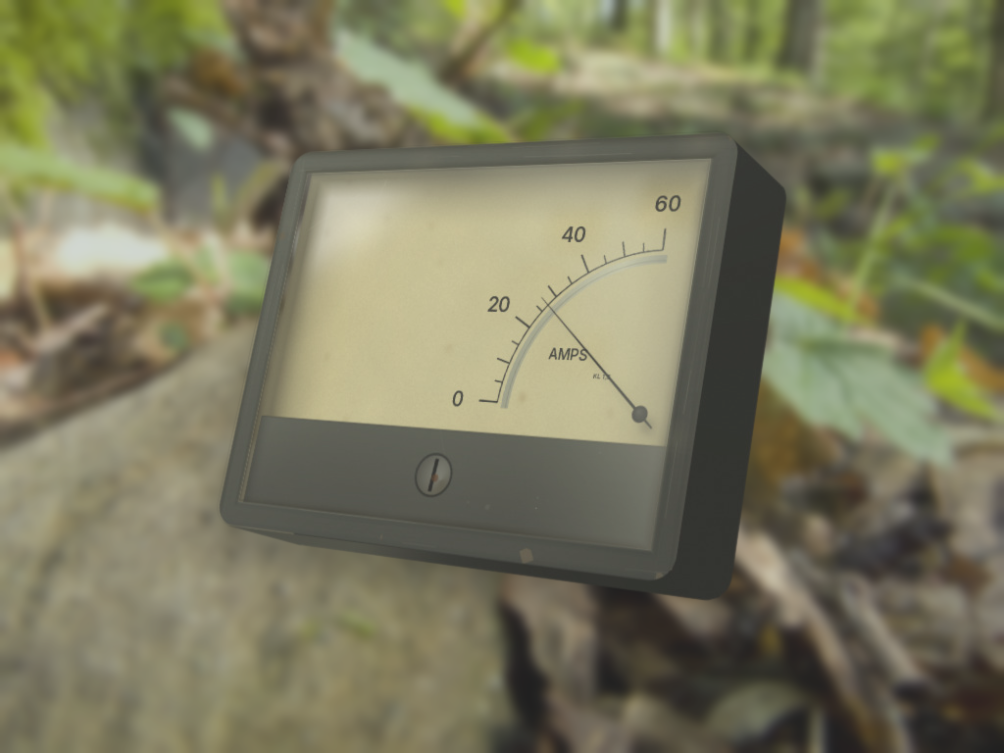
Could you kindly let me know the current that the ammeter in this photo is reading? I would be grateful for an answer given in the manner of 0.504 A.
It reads 27.5 A
